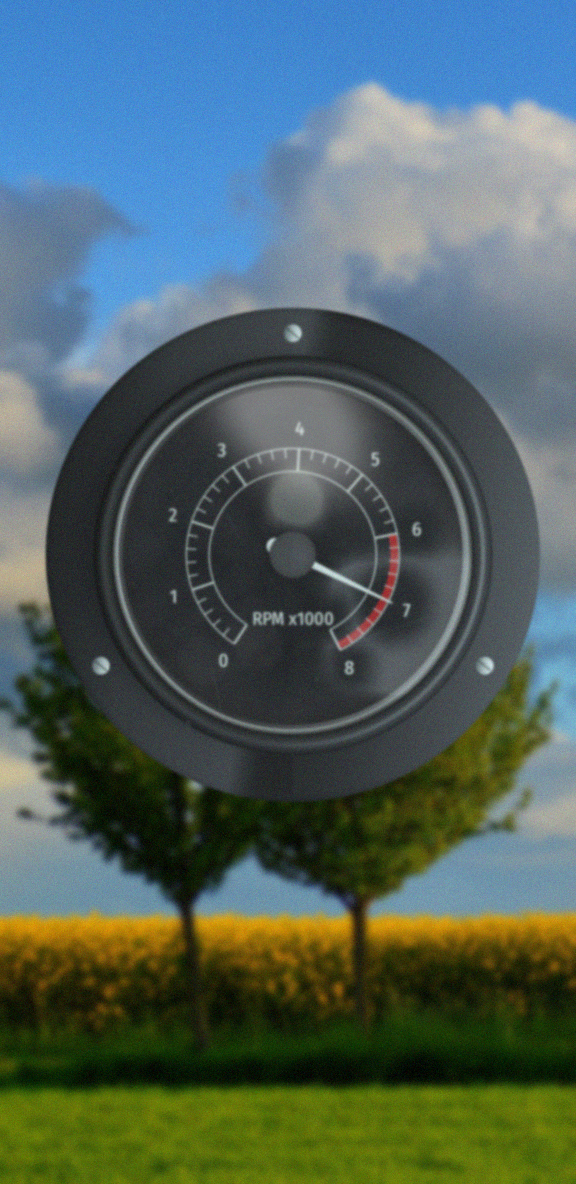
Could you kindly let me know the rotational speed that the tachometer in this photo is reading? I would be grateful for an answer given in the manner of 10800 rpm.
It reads 7000 rpm
